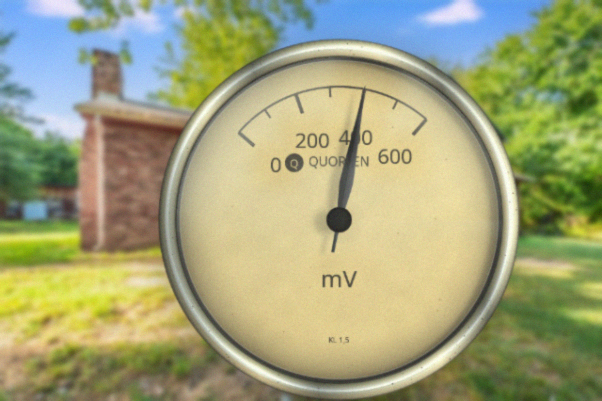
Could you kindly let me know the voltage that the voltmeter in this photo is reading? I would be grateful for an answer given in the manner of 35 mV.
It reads 400 mV
